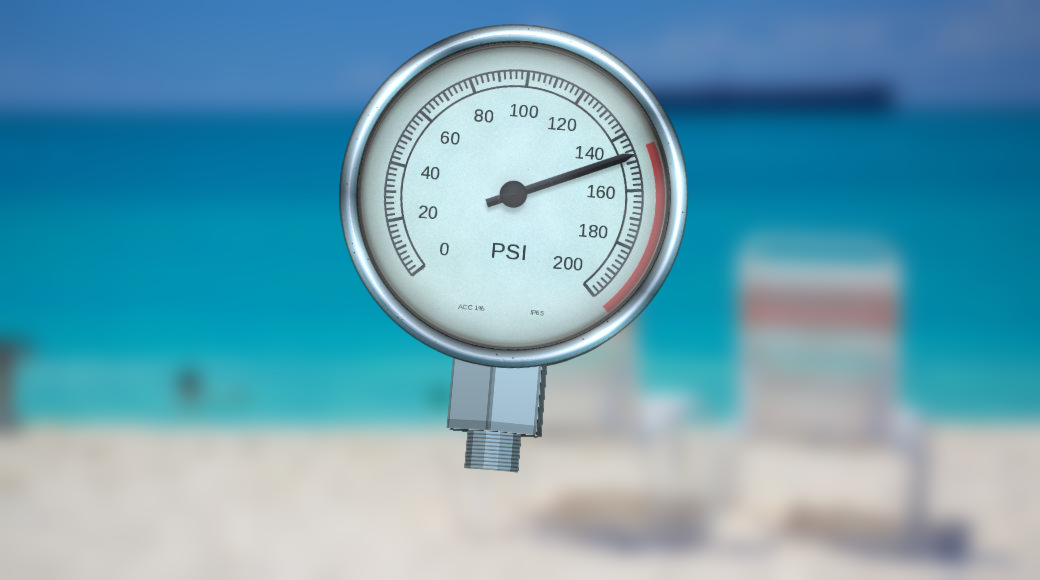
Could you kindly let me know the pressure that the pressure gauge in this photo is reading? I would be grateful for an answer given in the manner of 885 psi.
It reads 148 psi
